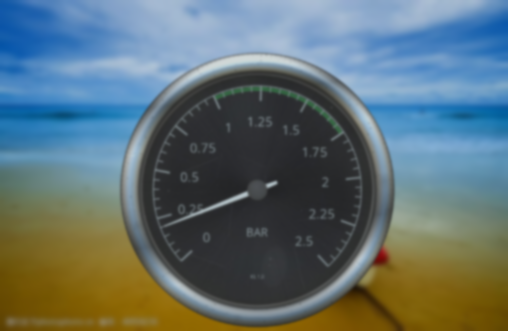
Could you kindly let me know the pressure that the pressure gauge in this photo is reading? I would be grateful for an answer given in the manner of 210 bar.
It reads 0.2 bar
